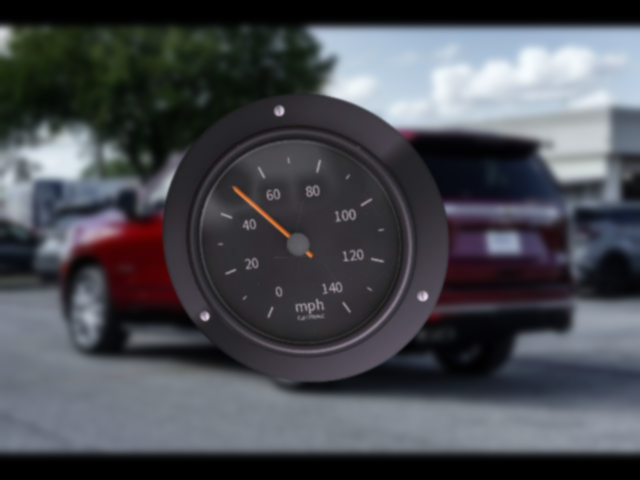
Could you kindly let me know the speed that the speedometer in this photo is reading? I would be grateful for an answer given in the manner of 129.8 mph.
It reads 50 mph
